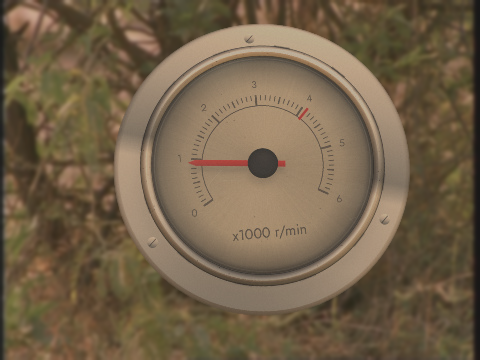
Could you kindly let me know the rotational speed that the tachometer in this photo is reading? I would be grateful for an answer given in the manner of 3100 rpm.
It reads 900 rpm
